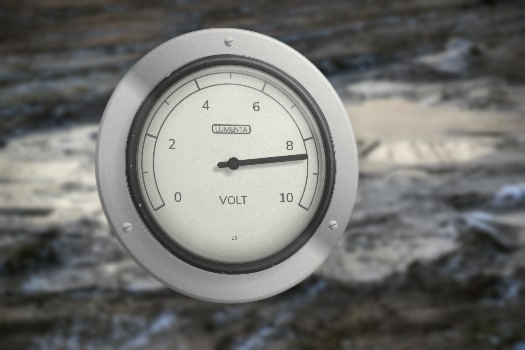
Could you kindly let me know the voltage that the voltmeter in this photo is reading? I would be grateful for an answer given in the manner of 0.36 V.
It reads 8.5 V
